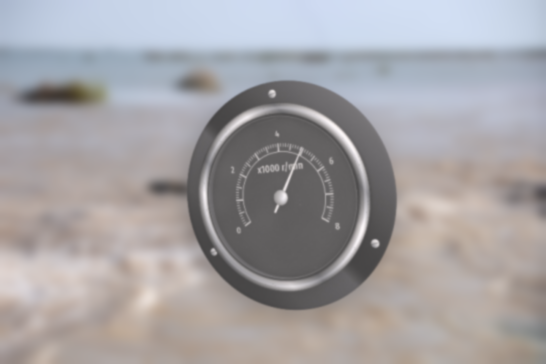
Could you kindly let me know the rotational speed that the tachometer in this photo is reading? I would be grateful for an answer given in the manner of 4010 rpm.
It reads 5000 rpm
